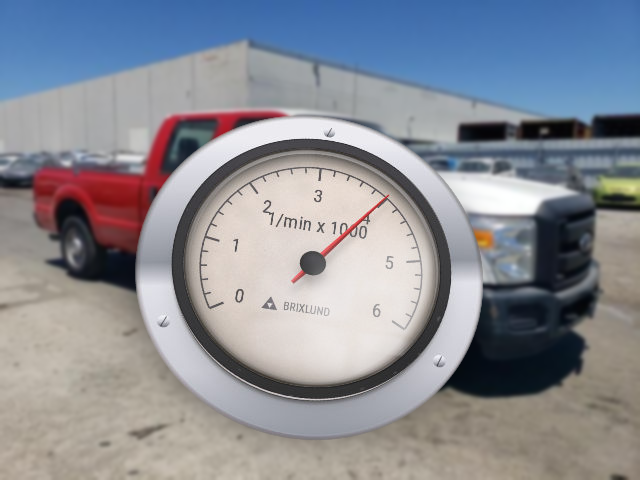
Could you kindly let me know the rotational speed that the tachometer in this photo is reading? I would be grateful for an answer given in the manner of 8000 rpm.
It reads 4000 rpm
